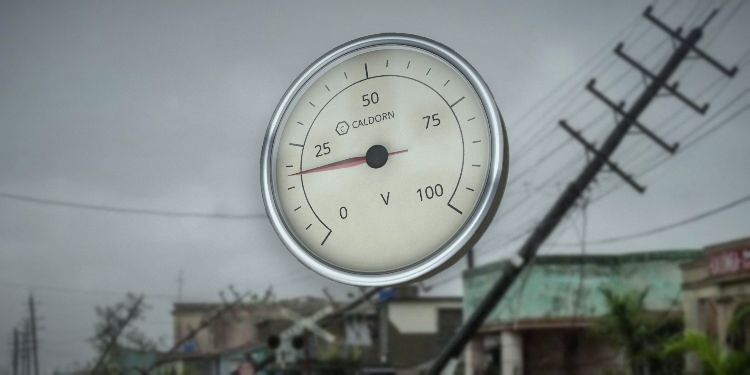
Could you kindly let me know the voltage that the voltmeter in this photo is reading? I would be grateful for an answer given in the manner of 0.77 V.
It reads 17.5 V
